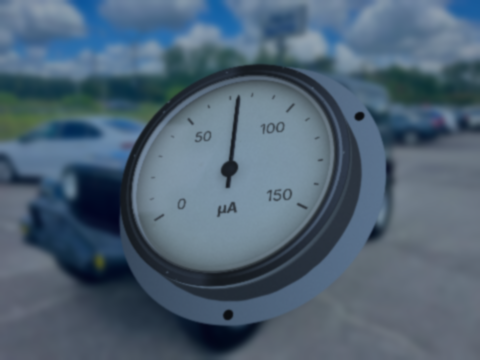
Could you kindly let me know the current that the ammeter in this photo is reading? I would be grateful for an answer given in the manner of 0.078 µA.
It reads 75 µA
